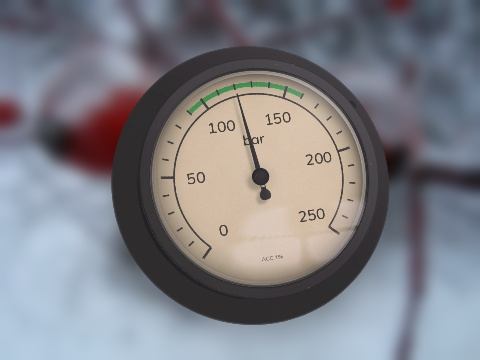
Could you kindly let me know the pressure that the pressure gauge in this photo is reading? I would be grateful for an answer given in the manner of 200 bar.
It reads 120 bar
